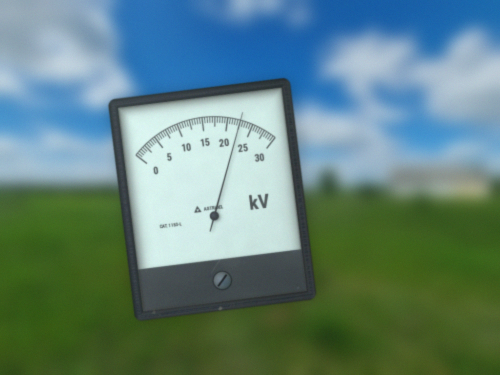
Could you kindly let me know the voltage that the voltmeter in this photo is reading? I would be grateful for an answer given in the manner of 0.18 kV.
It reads 22.5 kV
